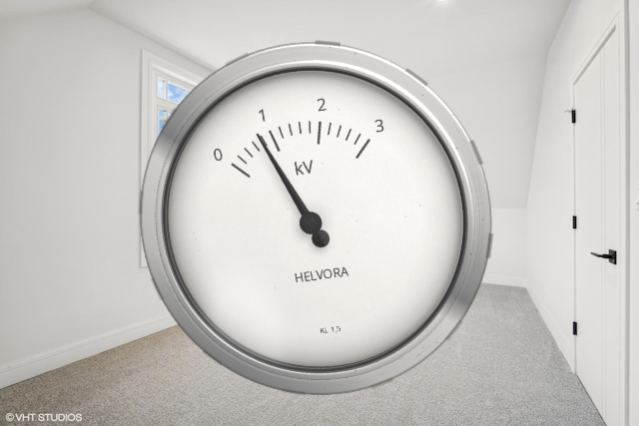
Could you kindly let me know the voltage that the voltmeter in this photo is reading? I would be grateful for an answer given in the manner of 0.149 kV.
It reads 0.8 kV
